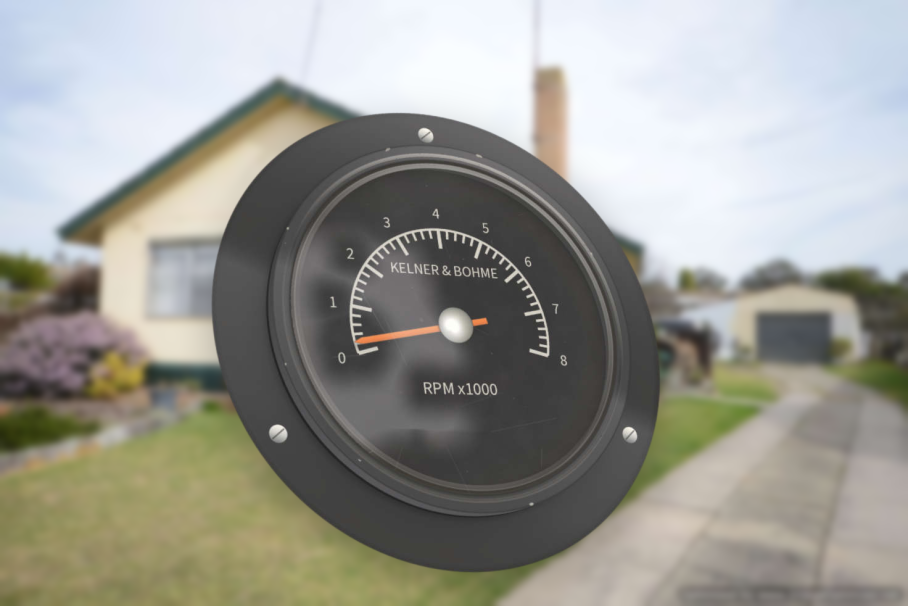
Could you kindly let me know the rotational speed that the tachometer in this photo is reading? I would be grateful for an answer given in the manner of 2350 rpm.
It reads 200 rpm
